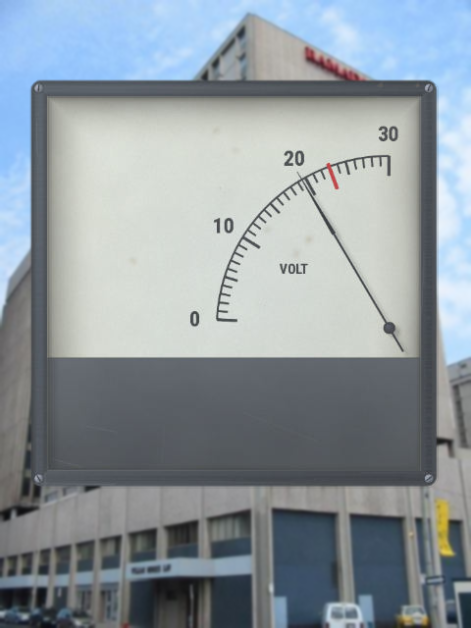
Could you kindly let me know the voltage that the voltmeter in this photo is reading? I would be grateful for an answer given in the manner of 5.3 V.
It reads 19.5 V
